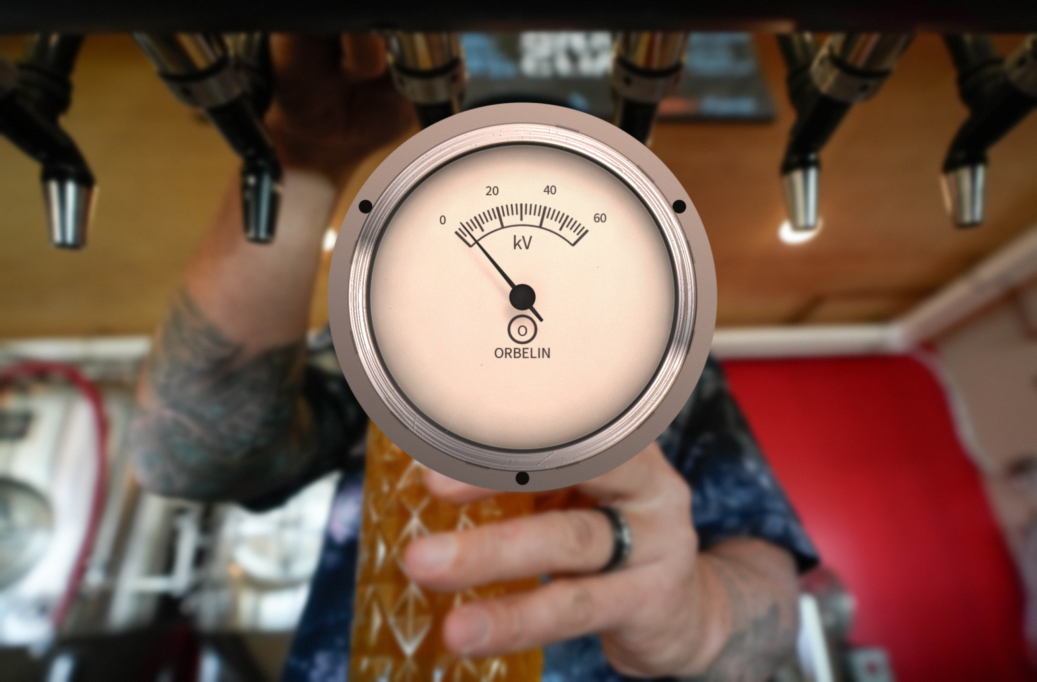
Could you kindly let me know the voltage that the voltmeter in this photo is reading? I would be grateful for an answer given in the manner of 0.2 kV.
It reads 4 kV
